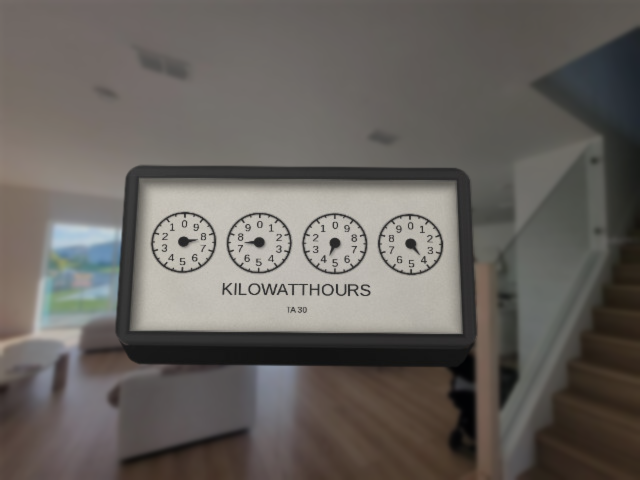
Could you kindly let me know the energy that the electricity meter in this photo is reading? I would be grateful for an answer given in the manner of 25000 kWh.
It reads 7744 kWh
